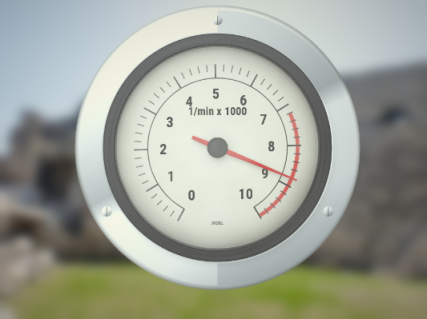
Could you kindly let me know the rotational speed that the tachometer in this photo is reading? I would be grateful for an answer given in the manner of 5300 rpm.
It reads 8800 rpm
